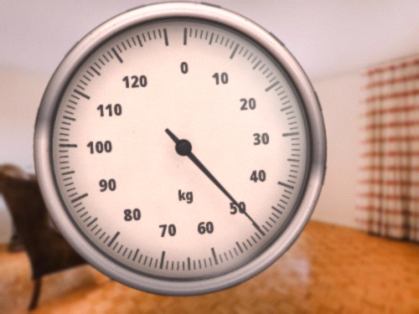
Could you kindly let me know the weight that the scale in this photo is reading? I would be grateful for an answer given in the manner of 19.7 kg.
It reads 50 kg
